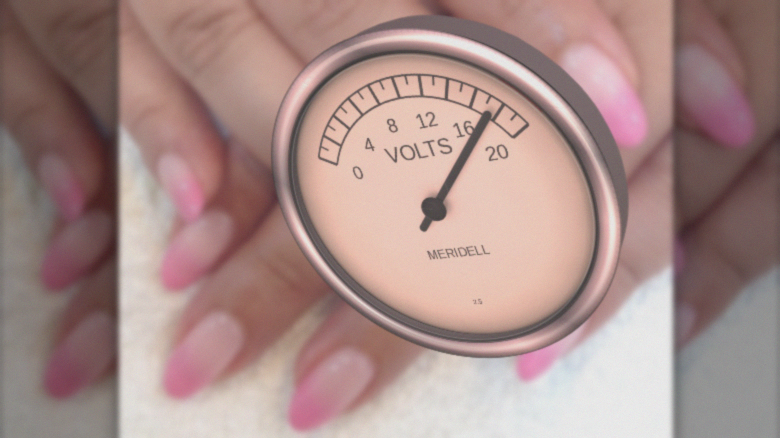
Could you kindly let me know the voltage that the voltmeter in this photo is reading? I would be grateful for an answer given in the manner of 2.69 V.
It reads 17.5 V
